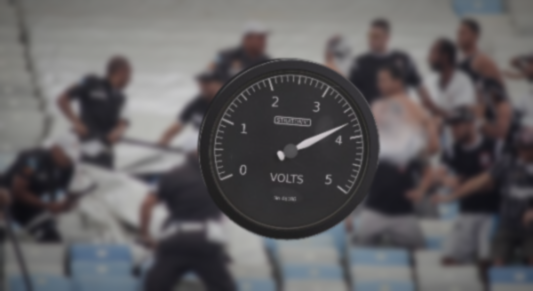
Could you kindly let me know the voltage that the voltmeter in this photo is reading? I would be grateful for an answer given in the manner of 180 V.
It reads 3.7 V
